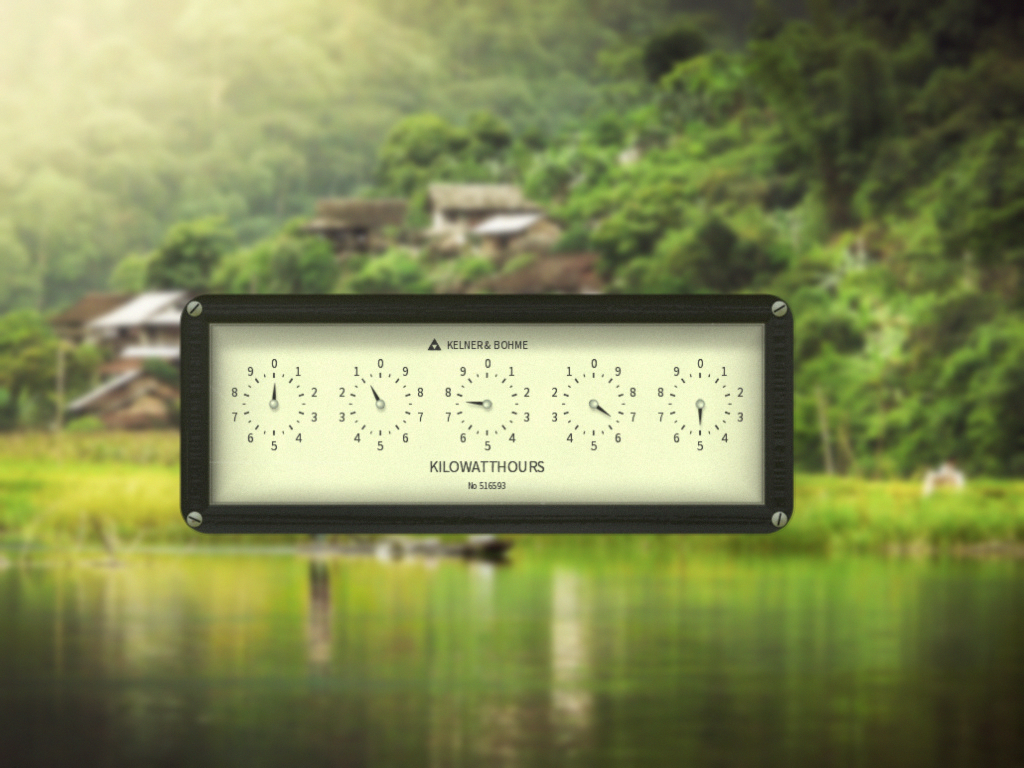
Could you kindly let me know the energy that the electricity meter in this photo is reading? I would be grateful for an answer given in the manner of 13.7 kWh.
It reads 765 kWh
